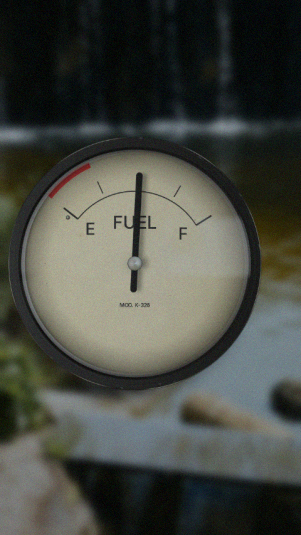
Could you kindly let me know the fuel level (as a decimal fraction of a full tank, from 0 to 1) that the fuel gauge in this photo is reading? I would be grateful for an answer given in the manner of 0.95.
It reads 0.5
